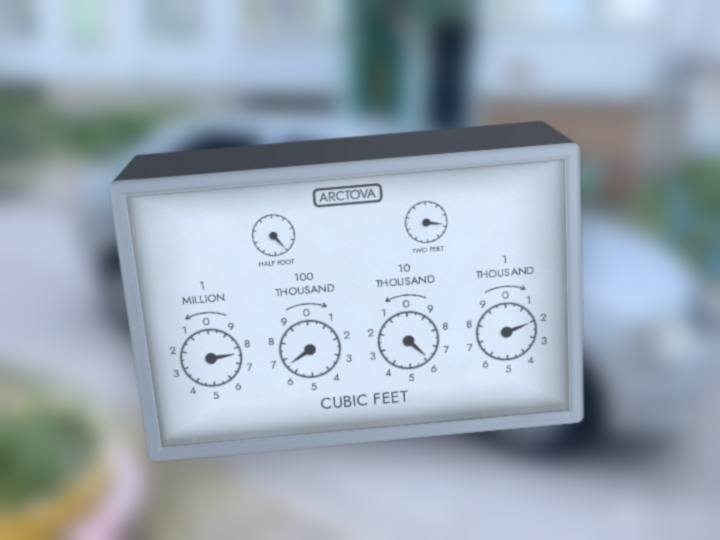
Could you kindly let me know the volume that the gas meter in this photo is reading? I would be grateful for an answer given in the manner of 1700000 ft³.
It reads 766200 ft³
